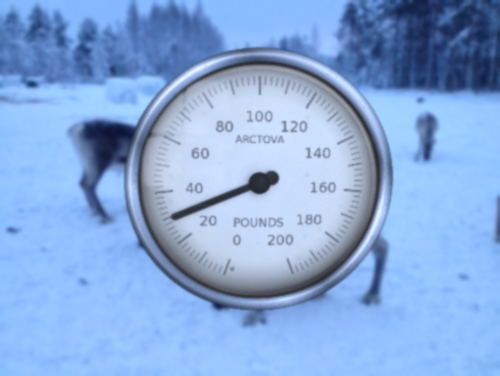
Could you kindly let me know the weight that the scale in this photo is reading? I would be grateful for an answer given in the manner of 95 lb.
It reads 30 lb
